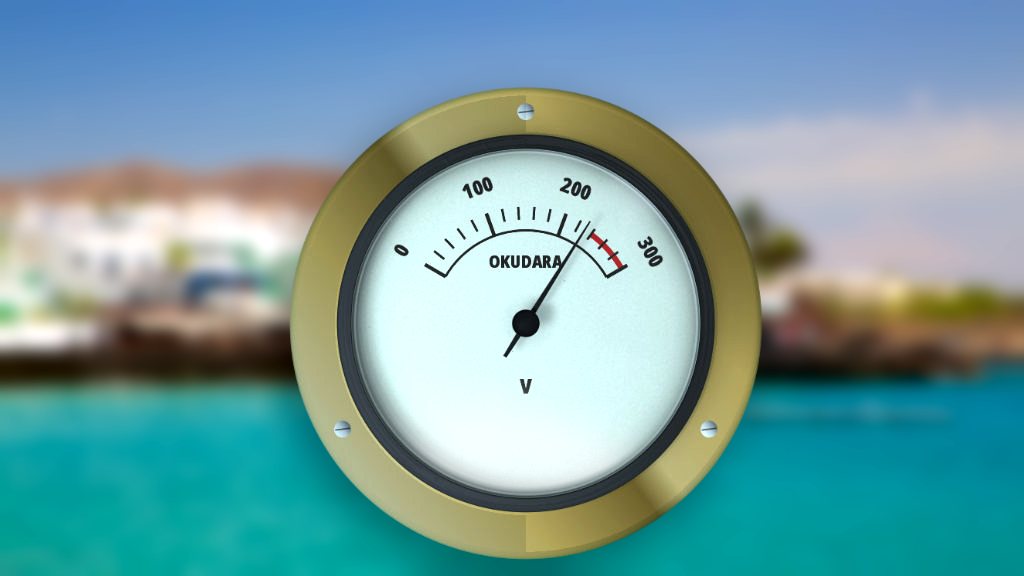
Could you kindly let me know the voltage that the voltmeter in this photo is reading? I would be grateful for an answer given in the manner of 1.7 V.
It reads 230 V
